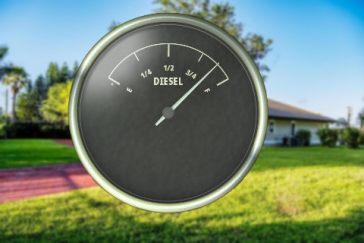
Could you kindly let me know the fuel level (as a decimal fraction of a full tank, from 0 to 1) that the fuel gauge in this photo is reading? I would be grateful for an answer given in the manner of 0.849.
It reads 0.875
